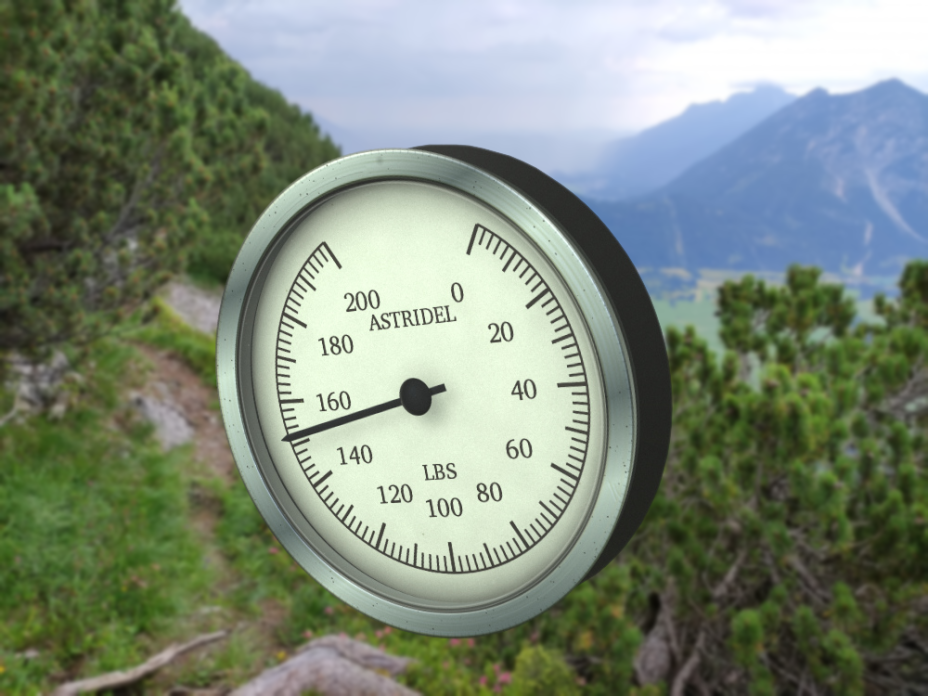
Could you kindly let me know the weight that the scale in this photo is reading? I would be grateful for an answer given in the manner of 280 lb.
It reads 152 lb
